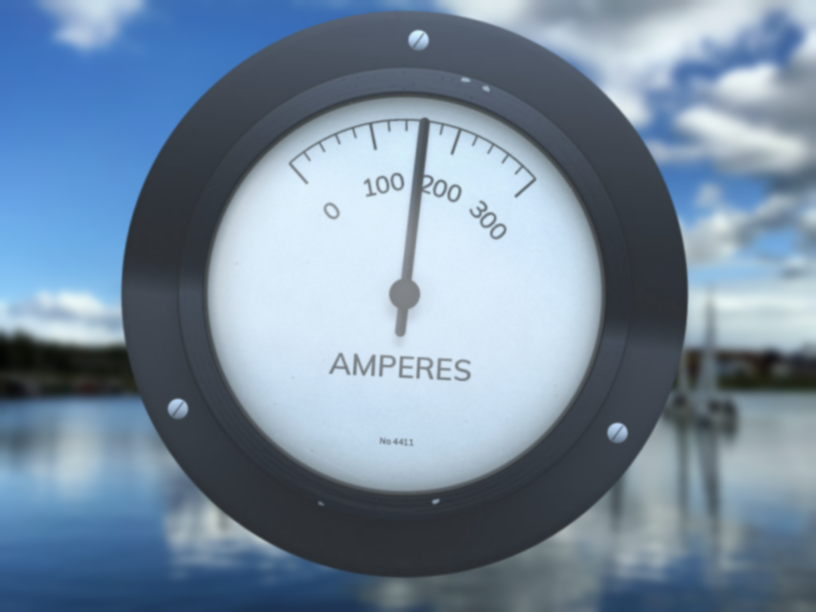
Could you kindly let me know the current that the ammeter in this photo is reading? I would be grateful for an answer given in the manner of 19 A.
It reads 160 A
